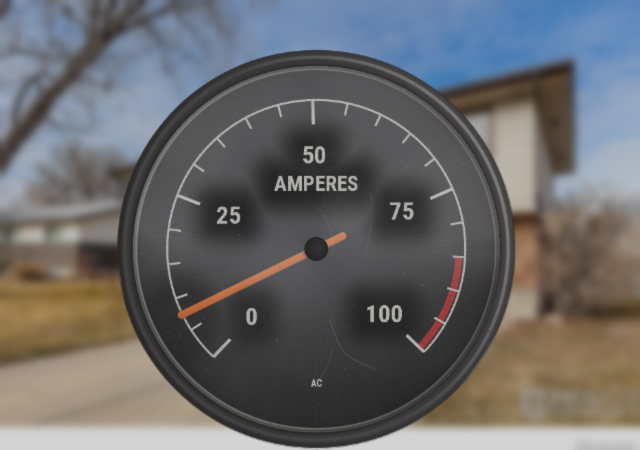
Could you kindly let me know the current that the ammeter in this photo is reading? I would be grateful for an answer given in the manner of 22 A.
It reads 7.5 A
